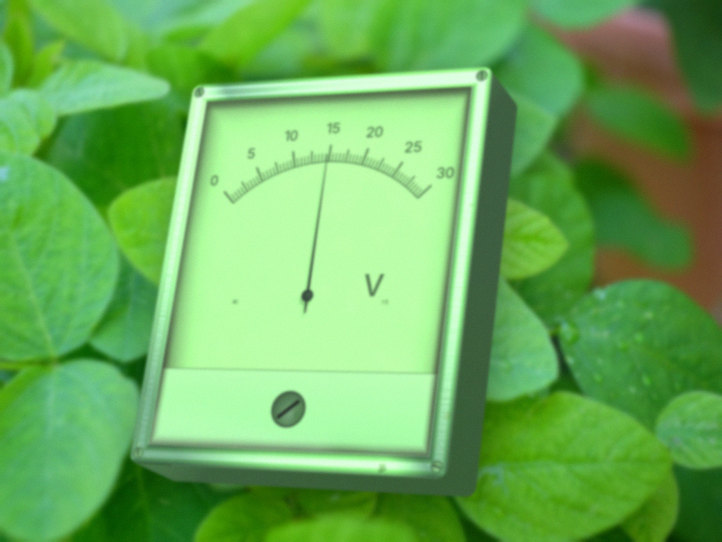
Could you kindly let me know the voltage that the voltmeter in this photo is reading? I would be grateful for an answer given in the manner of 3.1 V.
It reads 15 V
